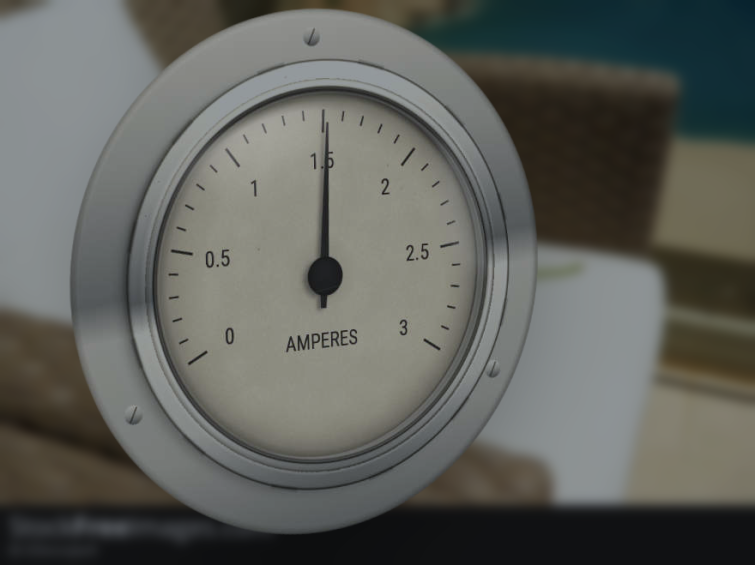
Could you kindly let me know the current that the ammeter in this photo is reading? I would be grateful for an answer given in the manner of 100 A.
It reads 1.5 A
